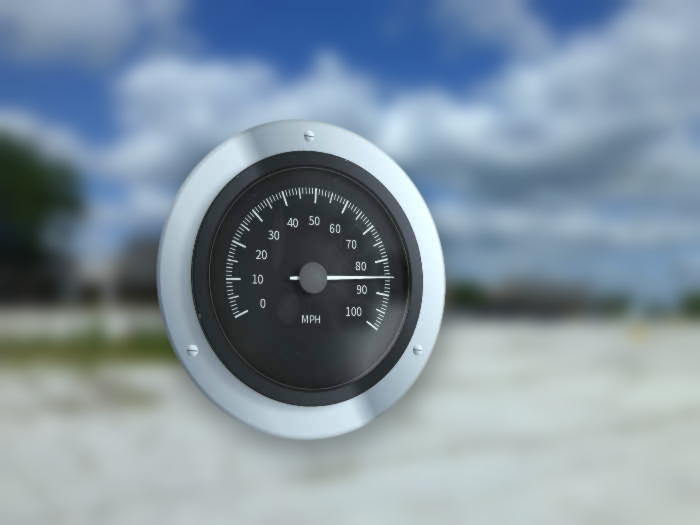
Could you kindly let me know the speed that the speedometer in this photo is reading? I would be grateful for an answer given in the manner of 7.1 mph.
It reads 85 mph
